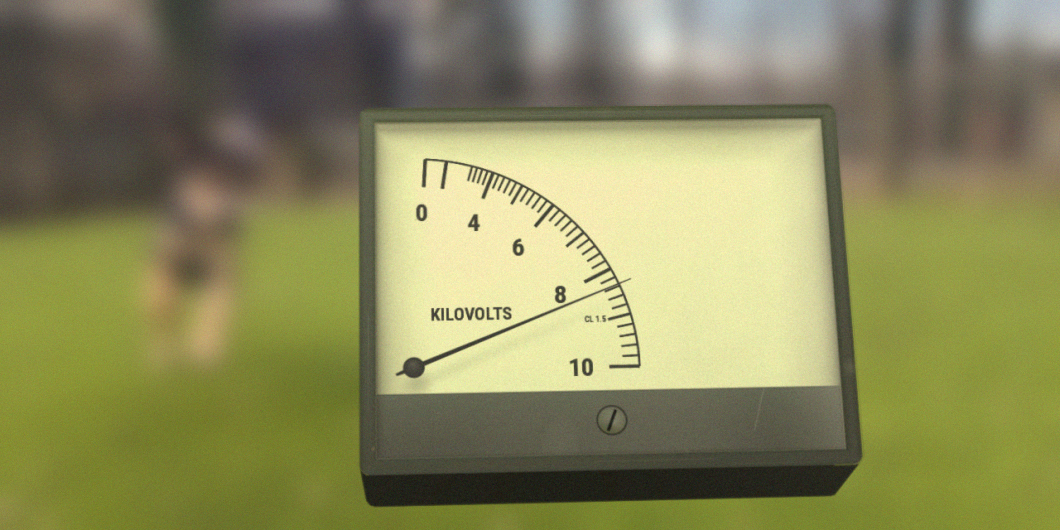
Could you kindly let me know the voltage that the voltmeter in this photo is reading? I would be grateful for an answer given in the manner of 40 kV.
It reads 8.4 kV
